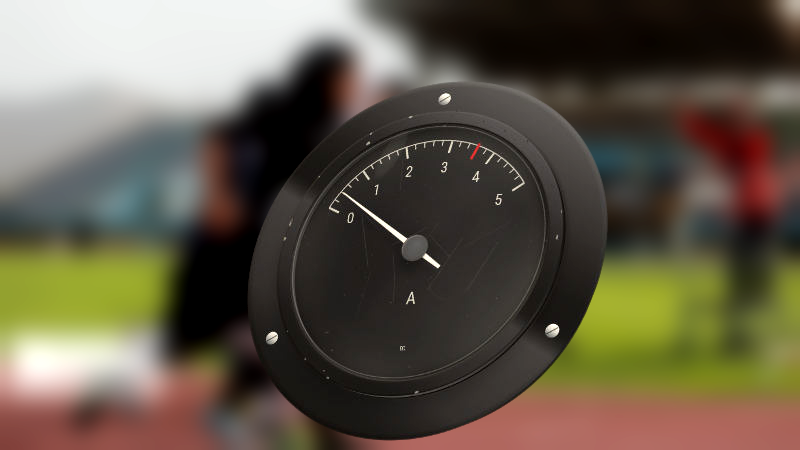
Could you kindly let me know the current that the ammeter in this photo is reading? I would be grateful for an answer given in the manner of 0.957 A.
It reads 0.4 A
